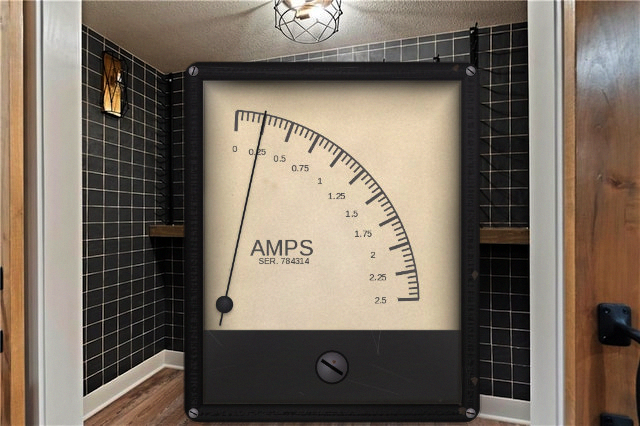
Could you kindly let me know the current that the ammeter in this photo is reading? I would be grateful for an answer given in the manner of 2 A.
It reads 0.25 A
